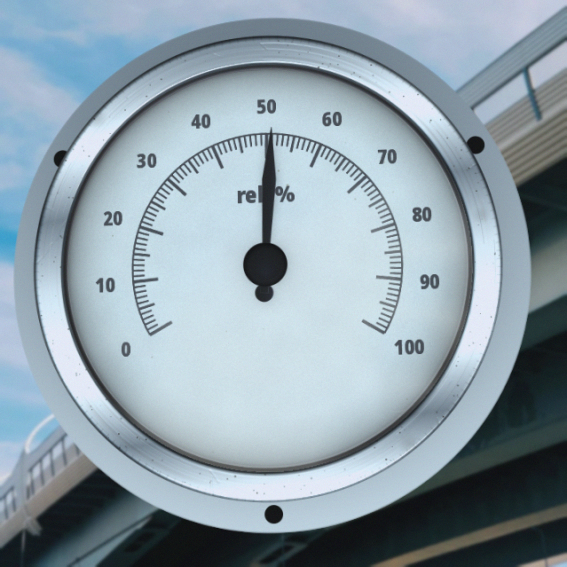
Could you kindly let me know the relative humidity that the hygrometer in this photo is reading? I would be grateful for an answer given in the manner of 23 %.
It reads 51 %
